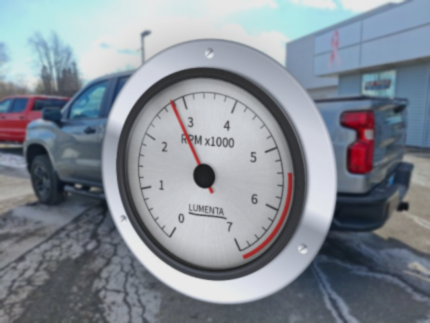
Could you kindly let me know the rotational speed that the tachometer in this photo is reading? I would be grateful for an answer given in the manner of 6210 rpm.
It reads 2800 rpm
